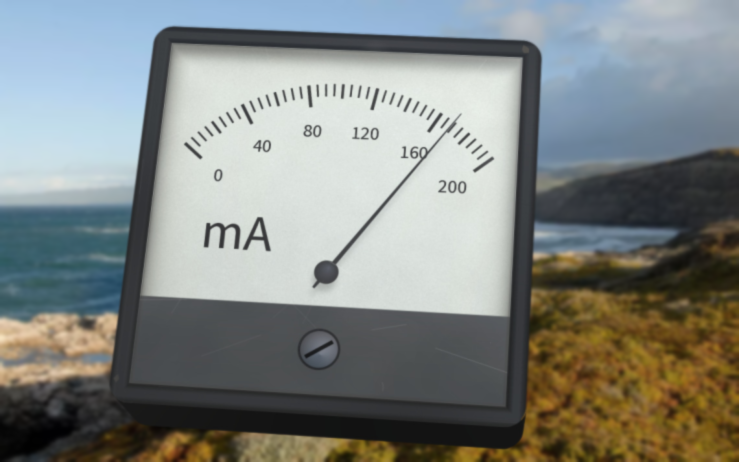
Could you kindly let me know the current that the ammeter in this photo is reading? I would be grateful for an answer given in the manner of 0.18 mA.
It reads 170 mA
